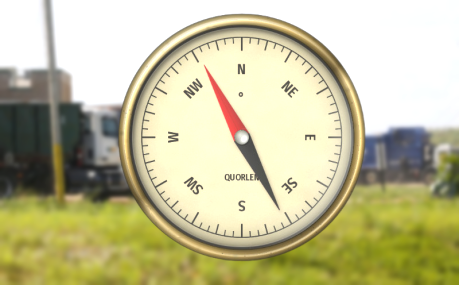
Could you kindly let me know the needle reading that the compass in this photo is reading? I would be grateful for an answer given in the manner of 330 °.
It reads 332.5 °
